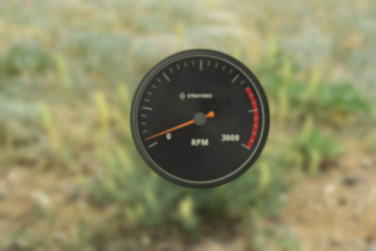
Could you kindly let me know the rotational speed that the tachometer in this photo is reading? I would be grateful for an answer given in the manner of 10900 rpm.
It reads 100 rpm
